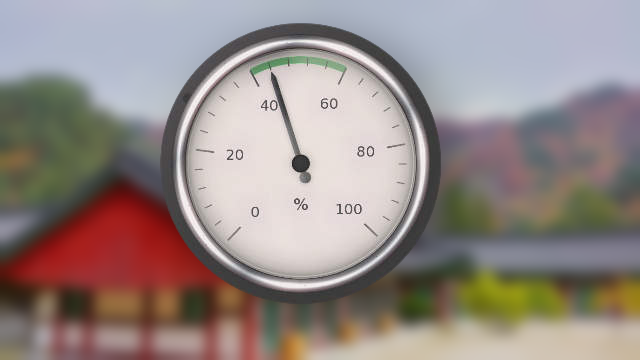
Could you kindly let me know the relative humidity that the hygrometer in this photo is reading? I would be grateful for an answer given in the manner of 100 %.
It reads 44 %
